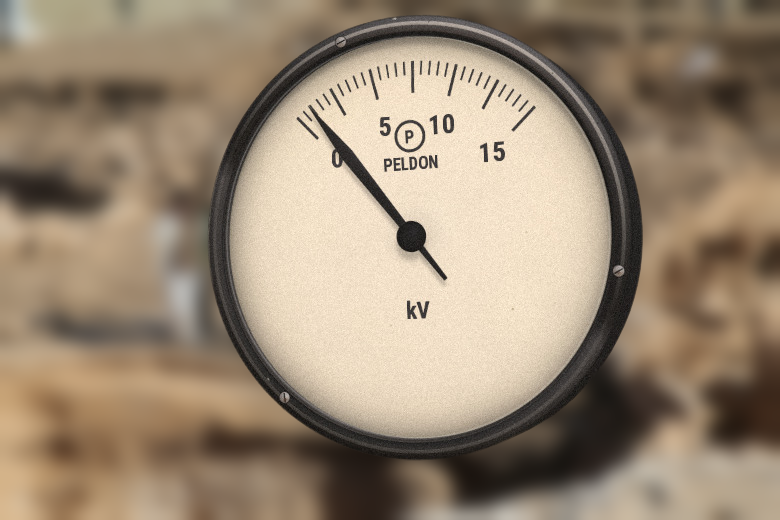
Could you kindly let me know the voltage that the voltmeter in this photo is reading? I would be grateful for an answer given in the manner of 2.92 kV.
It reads 1 kV
